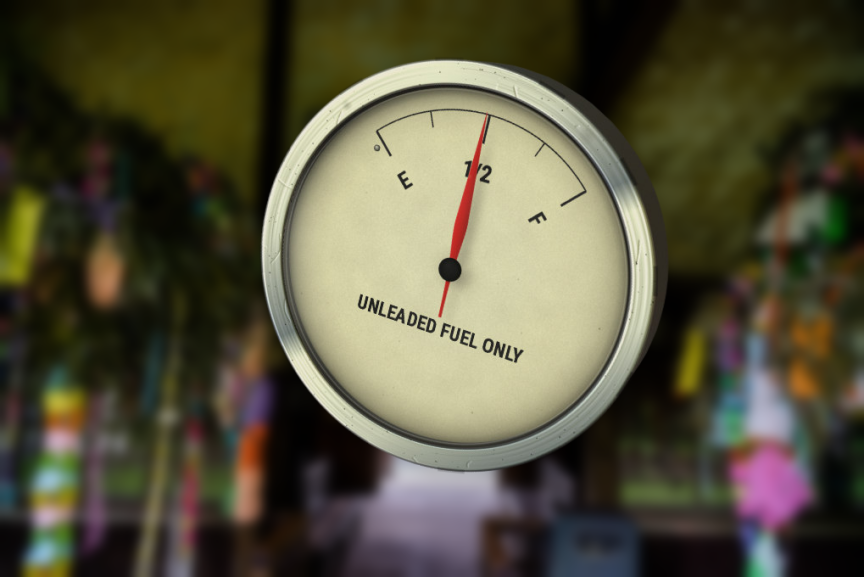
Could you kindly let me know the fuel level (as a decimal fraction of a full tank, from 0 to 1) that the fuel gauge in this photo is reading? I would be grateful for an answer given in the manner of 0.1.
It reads 0.5
